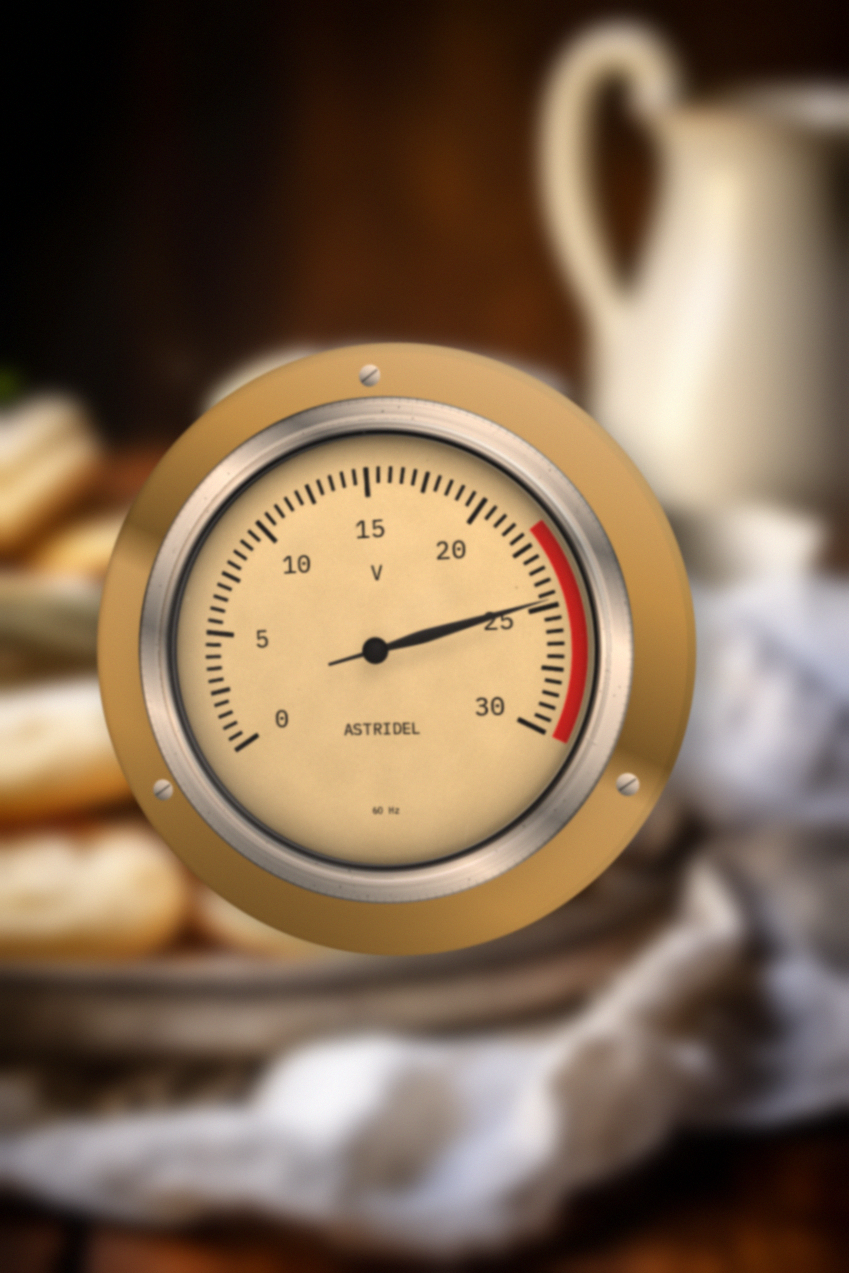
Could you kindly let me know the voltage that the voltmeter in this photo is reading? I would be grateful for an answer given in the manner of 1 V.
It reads 24.75 V
